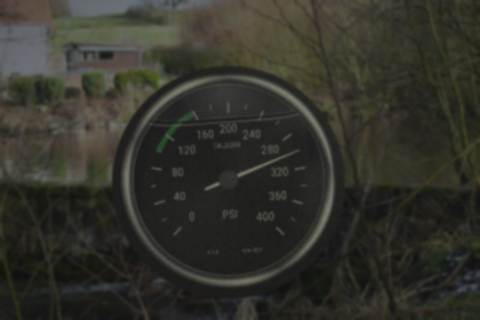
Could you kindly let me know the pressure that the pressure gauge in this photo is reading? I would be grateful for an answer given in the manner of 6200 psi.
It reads 300 psi
